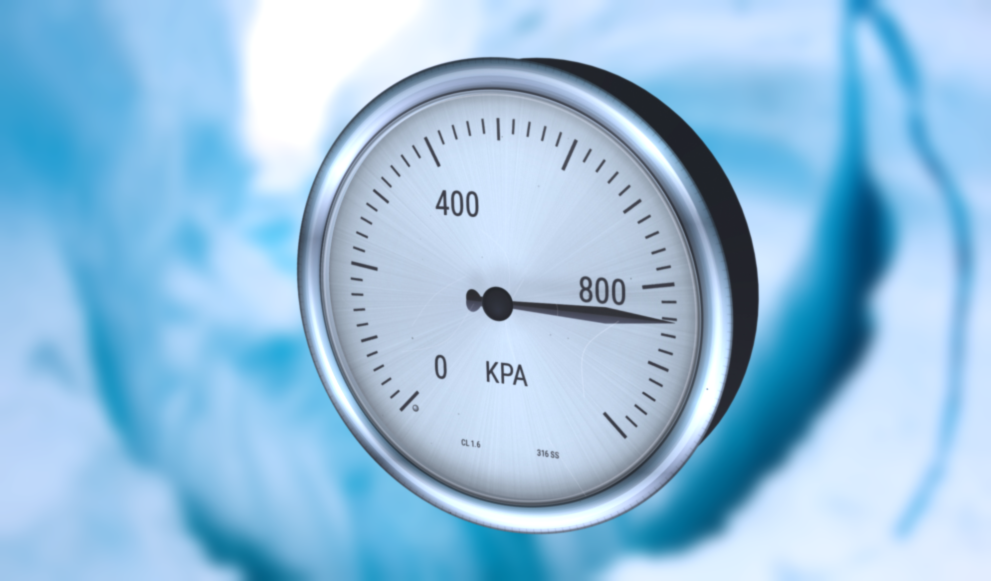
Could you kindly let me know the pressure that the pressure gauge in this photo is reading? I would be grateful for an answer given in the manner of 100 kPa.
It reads 840 kPa
